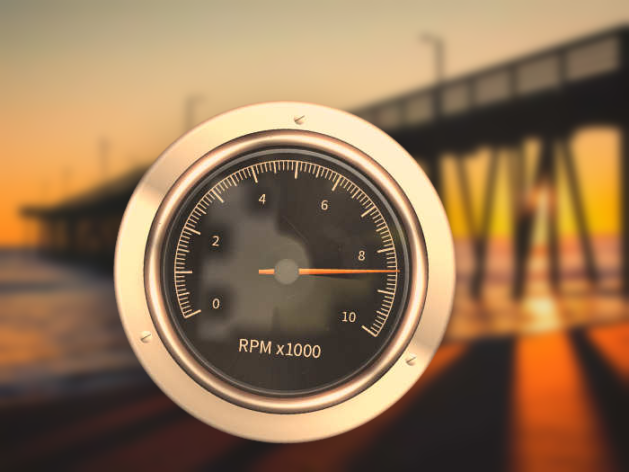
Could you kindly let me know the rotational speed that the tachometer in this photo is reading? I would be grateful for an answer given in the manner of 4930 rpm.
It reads 8500 rpm
